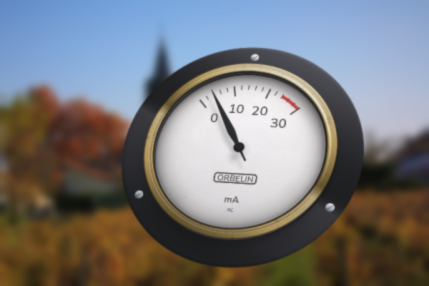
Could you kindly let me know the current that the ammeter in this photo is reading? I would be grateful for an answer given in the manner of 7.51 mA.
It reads 4 mA
